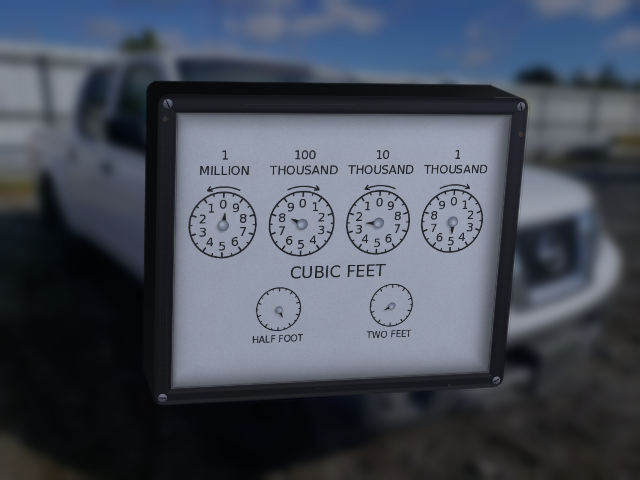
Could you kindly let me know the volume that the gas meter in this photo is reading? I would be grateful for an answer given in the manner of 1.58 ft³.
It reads 982500 ft³
